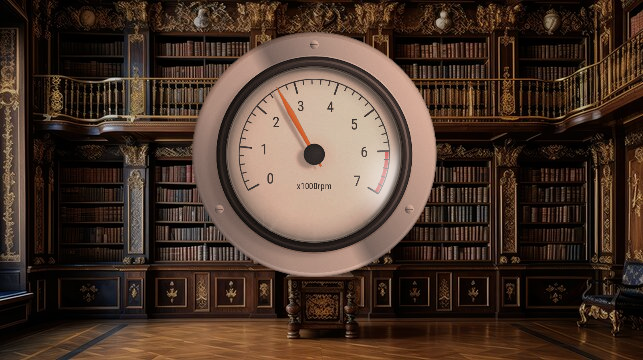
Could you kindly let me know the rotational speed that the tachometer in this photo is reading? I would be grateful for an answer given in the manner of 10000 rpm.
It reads 2600 rpm
